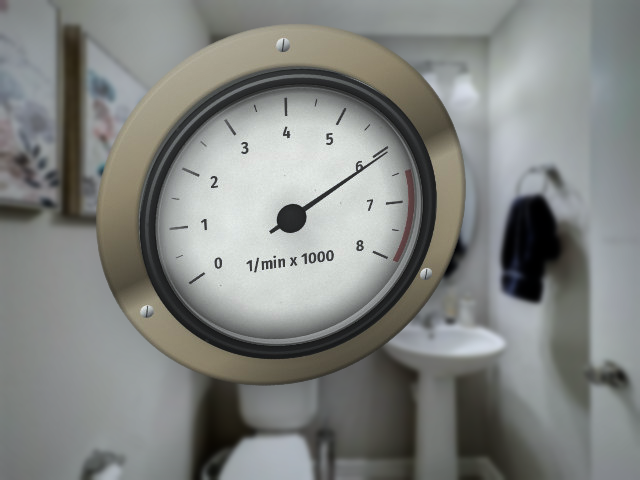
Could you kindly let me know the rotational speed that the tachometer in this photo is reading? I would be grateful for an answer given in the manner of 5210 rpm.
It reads 6000 rpm
